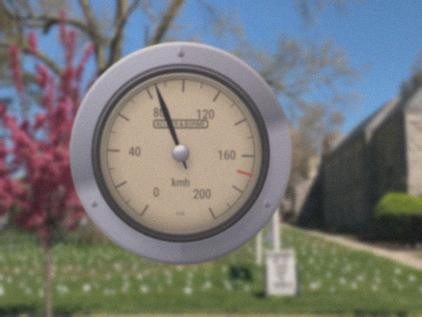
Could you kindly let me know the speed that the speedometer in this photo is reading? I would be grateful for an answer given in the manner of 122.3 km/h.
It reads 85 km/h
